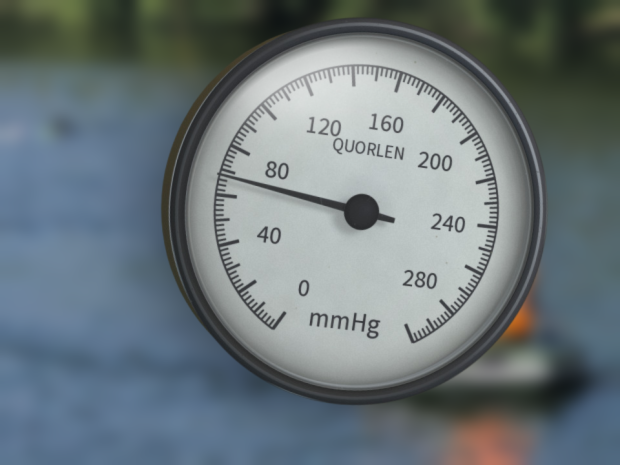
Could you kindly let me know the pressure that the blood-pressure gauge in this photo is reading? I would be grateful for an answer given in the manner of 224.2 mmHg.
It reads 68 mmHg
